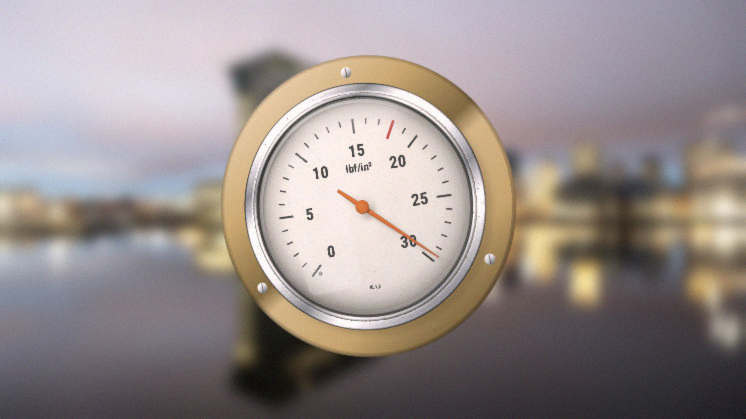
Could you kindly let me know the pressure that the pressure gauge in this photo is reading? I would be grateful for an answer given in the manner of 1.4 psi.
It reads 29.5 psi
